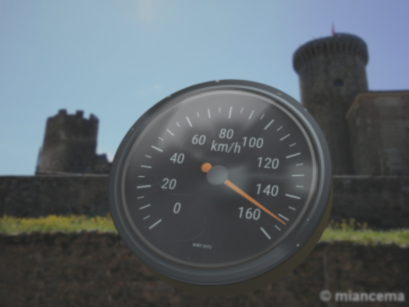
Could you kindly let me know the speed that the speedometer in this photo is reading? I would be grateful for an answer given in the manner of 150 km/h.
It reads 152.5 km/h
